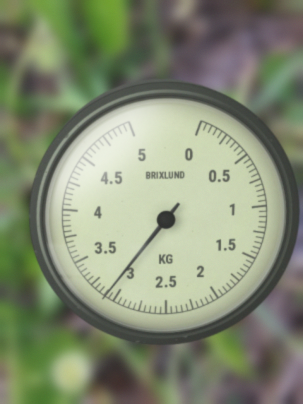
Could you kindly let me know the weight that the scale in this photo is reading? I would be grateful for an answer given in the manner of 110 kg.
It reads 3.1 kg
